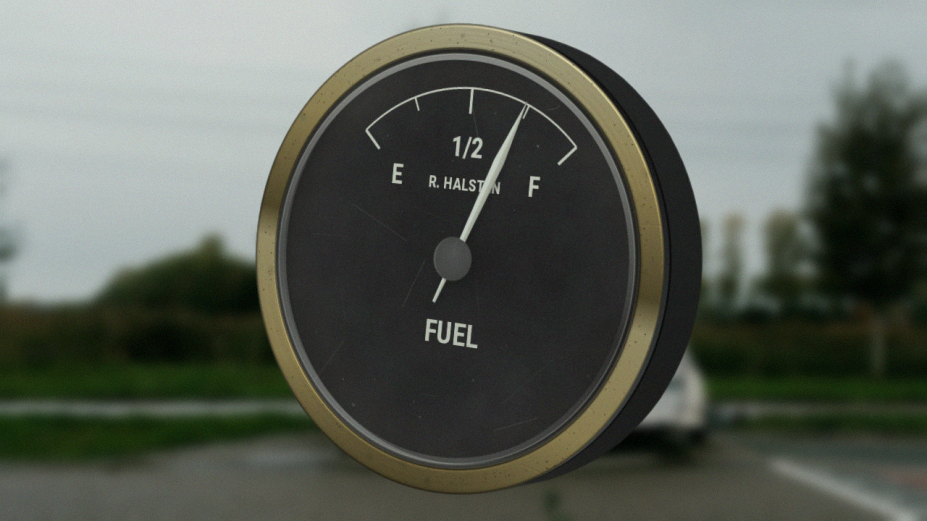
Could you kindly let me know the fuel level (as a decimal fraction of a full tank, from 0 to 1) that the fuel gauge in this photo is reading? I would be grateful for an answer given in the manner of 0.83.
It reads 0.75
